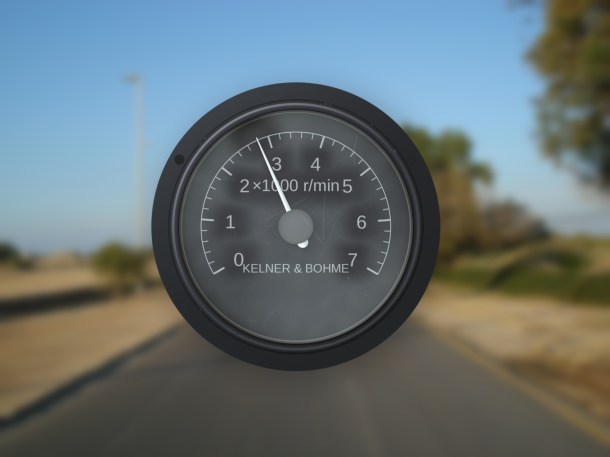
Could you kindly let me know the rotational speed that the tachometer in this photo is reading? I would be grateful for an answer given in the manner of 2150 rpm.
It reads 2800 rpm
